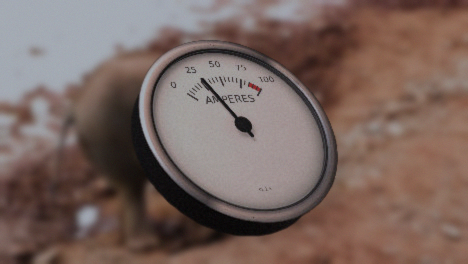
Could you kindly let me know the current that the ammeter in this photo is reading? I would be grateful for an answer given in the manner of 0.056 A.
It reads 25 A
